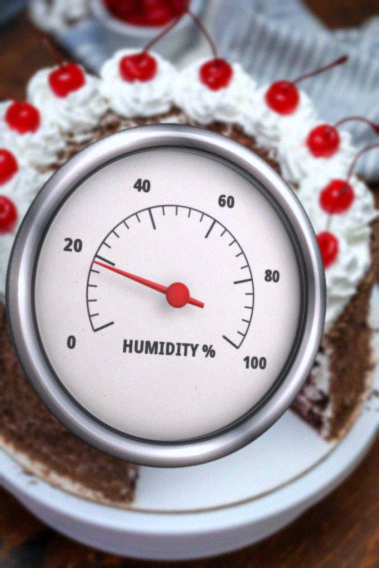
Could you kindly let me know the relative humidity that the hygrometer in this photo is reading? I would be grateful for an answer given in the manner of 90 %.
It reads 18 %
